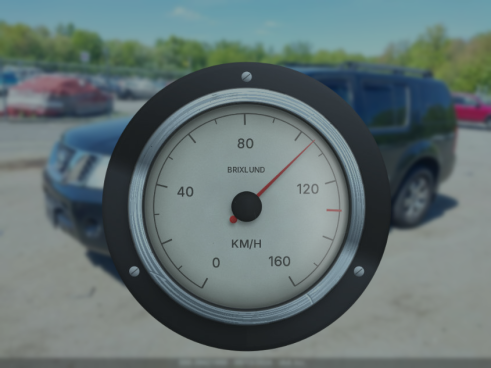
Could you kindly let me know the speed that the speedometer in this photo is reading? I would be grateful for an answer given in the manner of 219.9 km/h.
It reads 105 km/h
